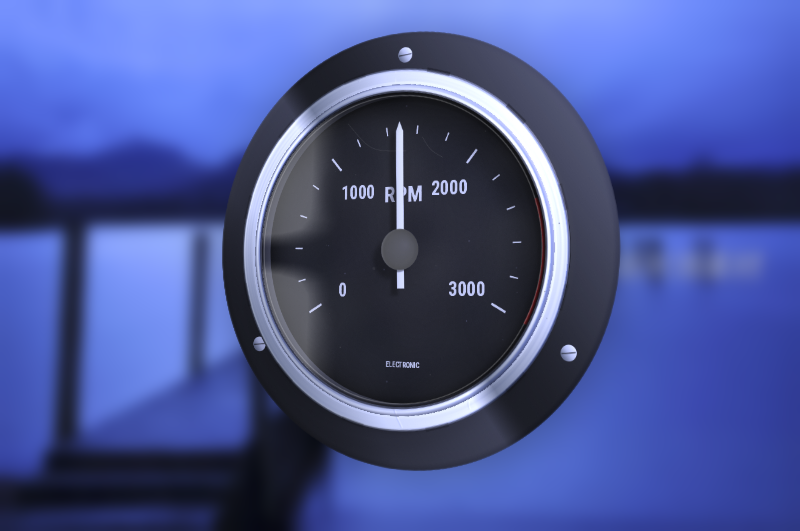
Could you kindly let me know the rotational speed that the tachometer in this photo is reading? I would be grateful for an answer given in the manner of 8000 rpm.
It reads 1500 rpm
